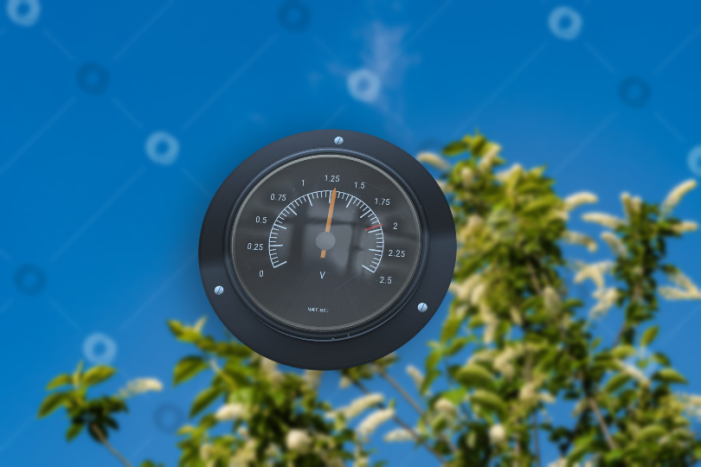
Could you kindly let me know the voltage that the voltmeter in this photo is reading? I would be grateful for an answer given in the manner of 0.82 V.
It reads 1.3 V
